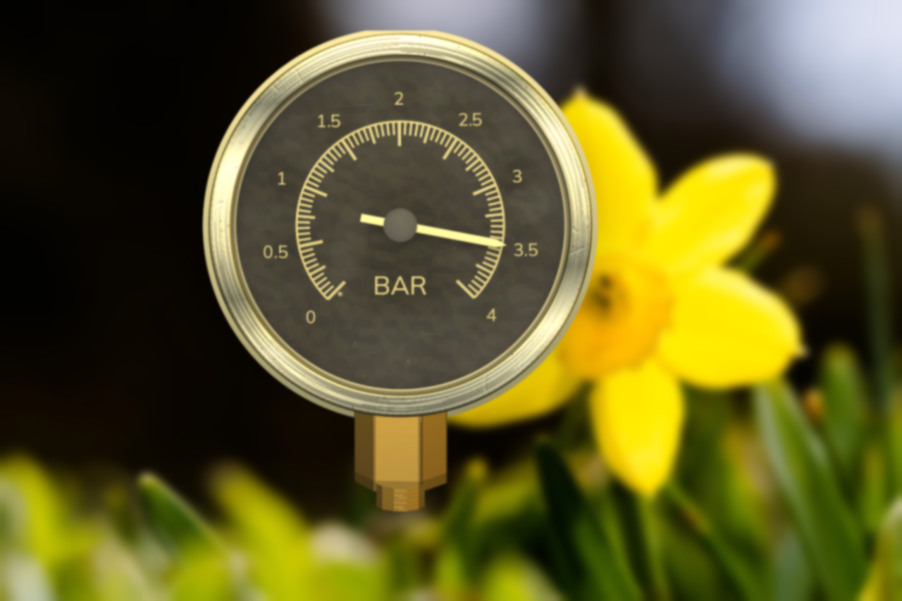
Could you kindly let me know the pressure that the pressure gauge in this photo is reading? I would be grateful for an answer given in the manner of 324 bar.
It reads 3.5 bar
